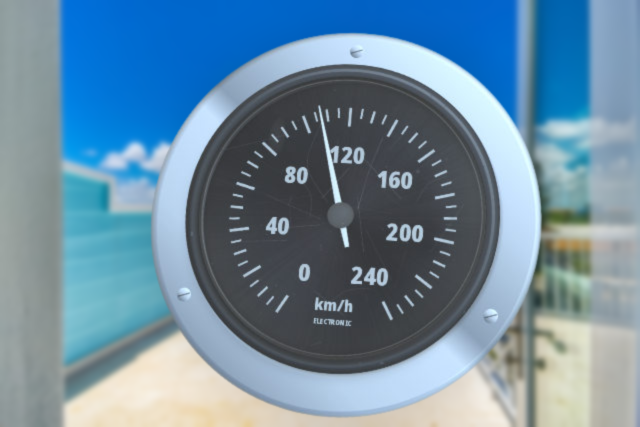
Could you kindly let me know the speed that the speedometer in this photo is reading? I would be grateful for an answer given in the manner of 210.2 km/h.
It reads 107.5 km/h
